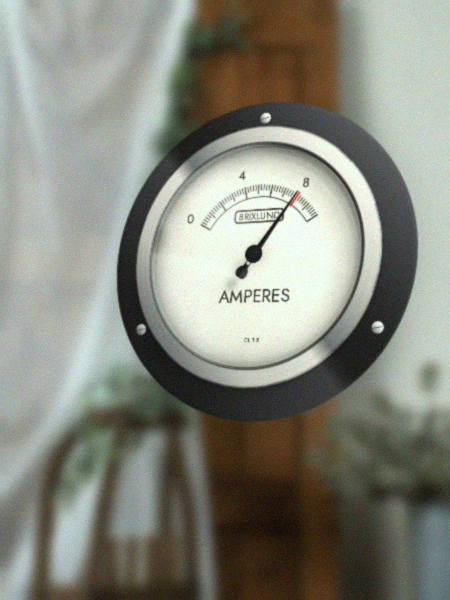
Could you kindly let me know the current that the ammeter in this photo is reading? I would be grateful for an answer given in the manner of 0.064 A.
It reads 8 A
